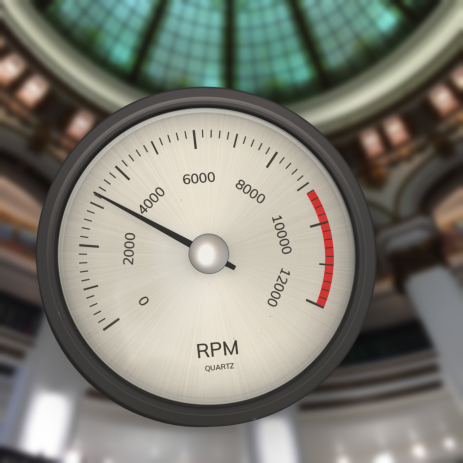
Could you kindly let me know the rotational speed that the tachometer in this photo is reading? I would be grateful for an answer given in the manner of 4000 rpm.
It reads 3200 rpm
